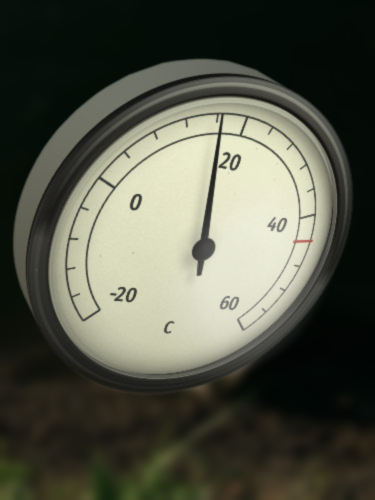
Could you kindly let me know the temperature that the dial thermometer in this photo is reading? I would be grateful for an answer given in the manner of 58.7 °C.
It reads 16 °C
